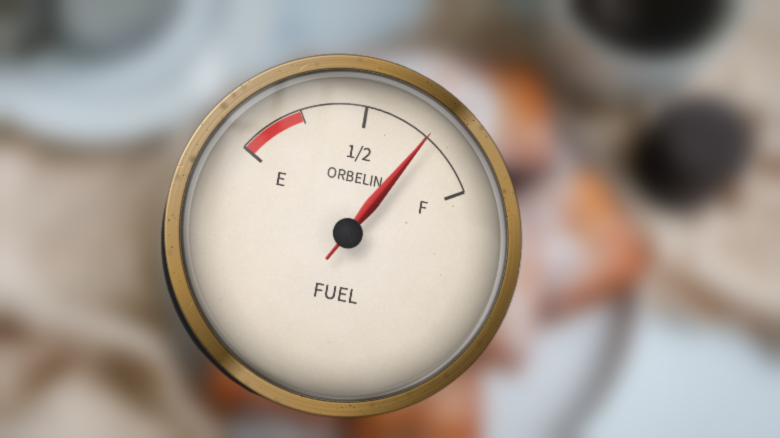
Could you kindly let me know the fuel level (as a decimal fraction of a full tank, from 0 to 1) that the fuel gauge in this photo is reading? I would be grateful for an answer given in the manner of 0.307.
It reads 0.75
